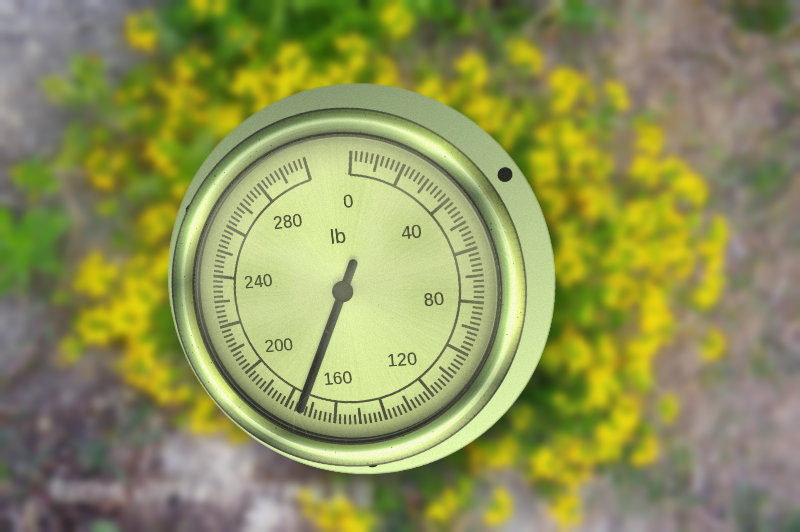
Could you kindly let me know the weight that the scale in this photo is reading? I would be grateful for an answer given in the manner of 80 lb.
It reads 174 lb
